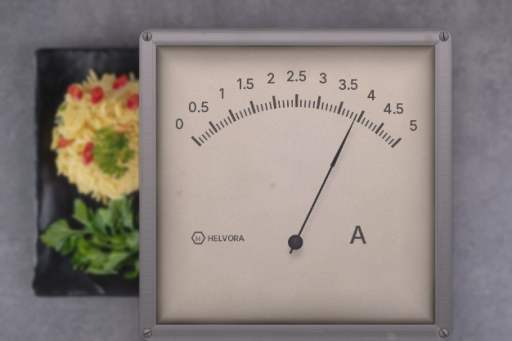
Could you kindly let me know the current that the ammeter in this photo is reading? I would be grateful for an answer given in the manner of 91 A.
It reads 3.9 A
